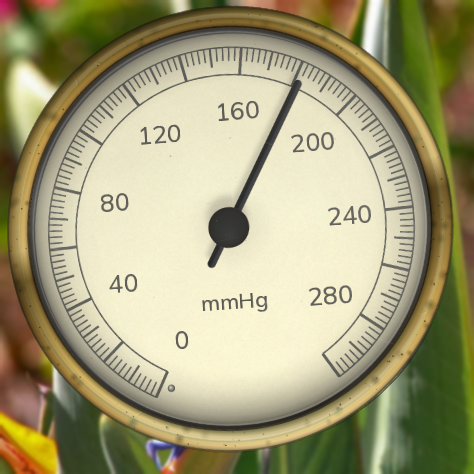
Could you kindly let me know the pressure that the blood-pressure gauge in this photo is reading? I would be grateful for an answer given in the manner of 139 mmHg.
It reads 182 mmHg
